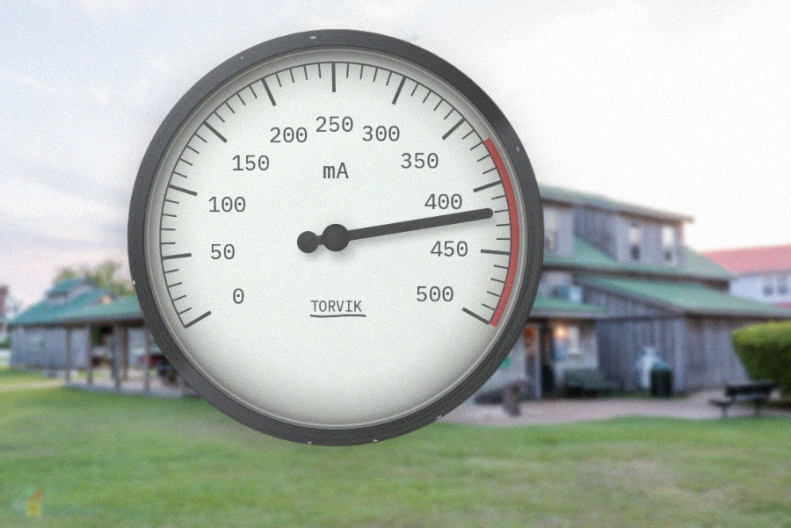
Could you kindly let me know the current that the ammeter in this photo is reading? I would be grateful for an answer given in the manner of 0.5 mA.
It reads 420 mA
